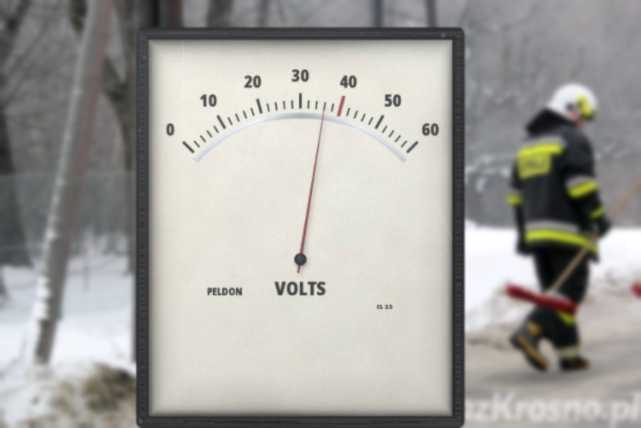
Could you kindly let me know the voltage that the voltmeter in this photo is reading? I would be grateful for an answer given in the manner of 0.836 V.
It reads 36 V
